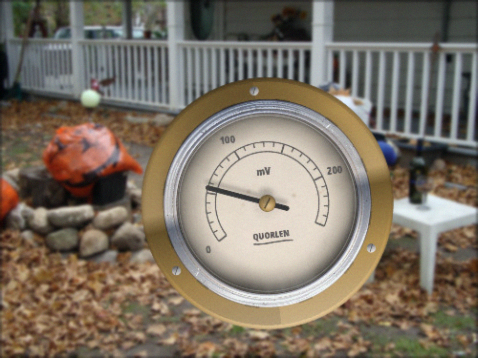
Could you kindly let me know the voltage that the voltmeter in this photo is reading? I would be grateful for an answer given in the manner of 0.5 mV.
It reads 55 mV
